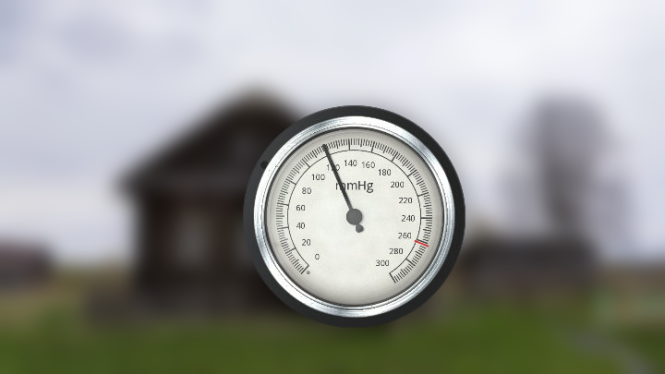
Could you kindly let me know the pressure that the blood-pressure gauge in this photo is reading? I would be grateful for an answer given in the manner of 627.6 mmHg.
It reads 120 mmHg
